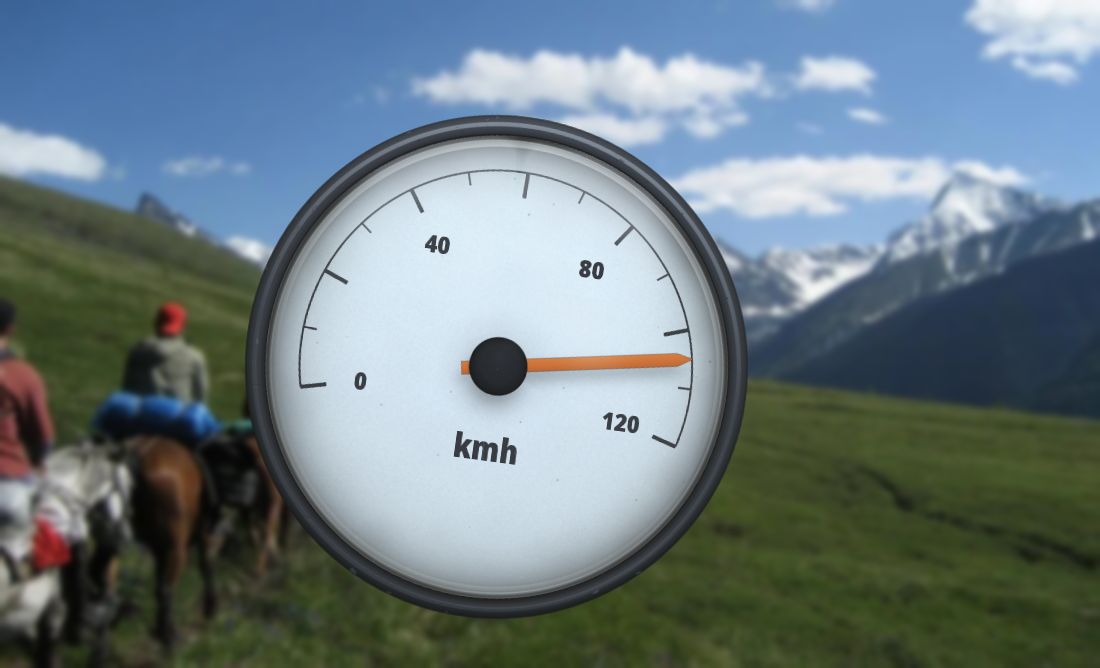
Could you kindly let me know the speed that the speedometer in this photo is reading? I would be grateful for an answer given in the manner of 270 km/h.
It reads 105 km/h
